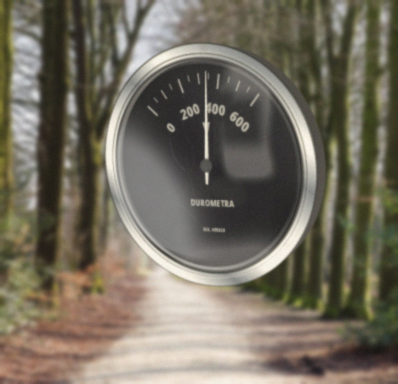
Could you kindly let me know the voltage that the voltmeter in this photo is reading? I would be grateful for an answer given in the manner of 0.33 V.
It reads 350 V
